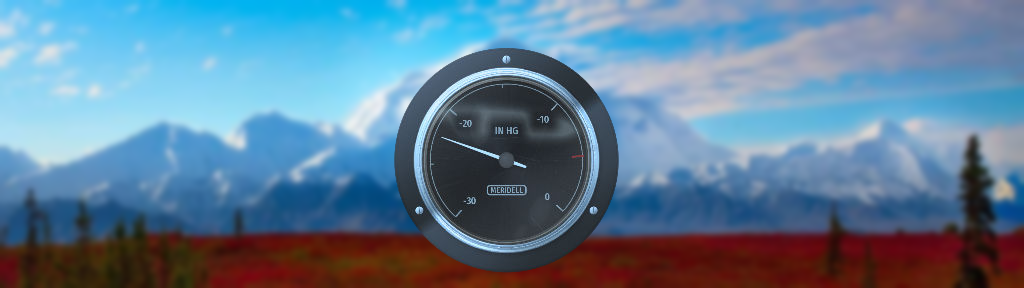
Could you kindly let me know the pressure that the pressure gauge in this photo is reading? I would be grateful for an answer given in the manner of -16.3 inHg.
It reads -22.5 inHg
